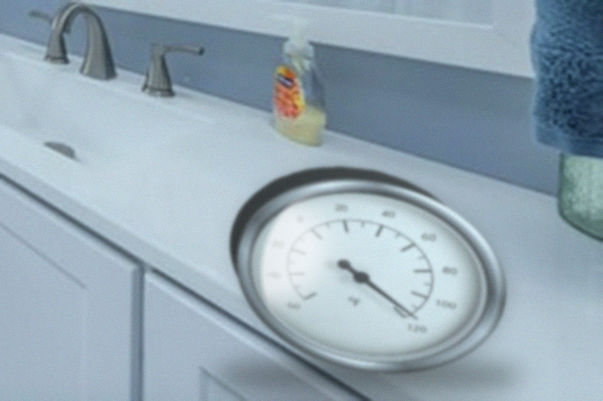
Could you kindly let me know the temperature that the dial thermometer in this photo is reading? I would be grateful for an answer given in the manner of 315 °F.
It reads 115 °F
